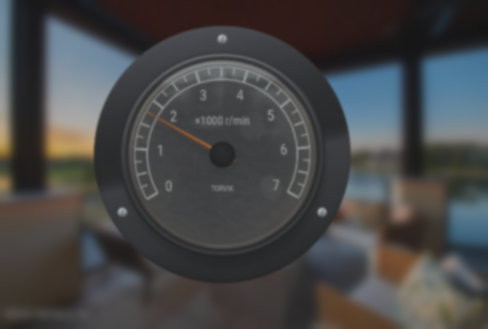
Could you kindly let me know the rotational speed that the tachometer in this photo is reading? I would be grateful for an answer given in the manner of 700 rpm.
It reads 1750 rpm
